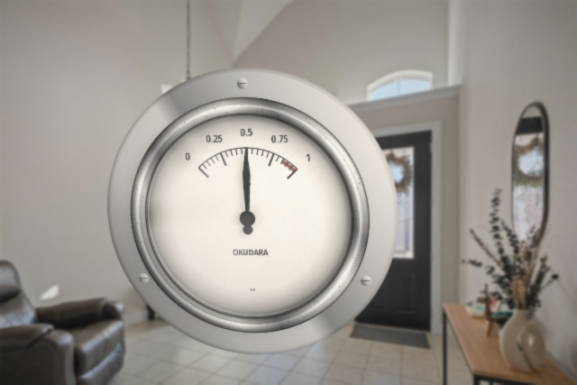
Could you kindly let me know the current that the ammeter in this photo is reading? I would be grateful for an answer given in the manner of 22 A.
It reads 0.5 A
